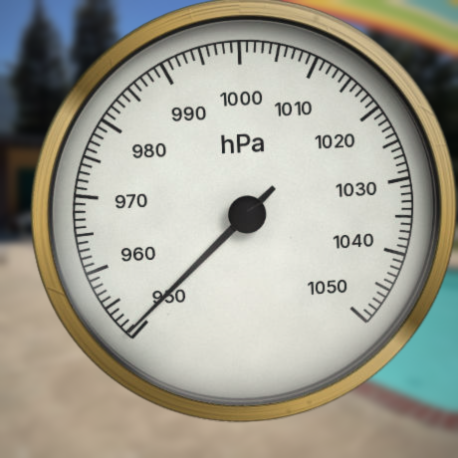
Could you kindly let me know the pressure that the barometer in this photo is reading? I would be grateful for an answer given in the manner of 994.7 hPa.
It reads 951 hPa
